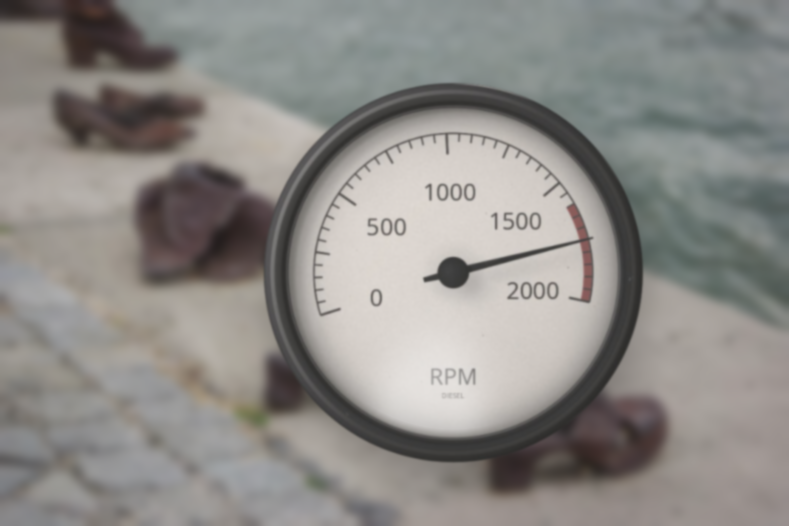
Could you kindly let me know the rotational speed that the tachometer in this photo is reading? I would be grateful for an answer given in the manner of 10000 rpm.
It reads 1750 rpm
